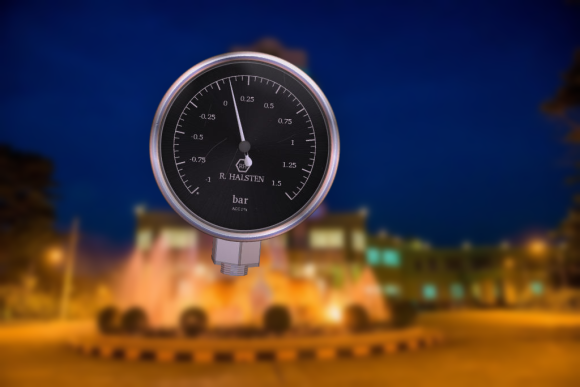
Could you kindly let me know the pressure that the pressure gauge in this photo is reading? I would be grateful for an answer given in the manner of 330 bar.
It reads 0.1 bar
